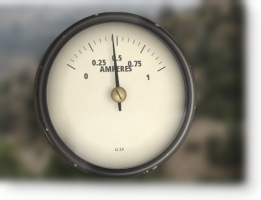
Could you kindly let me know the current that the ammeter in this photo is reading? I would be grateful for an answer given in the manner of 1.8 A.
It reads 0.45 A
